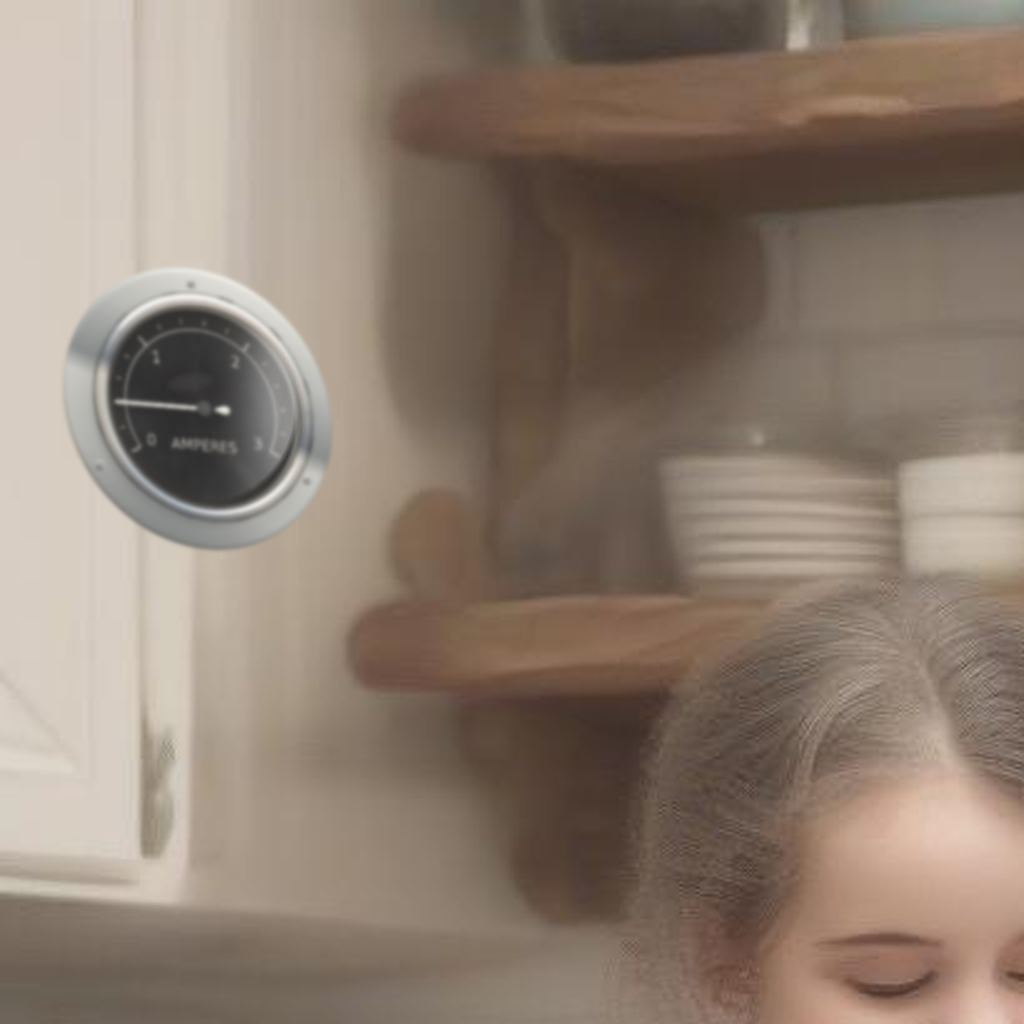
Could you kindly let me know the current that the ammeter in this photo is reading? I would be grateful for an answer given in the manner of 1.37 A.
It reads 0.4 A
